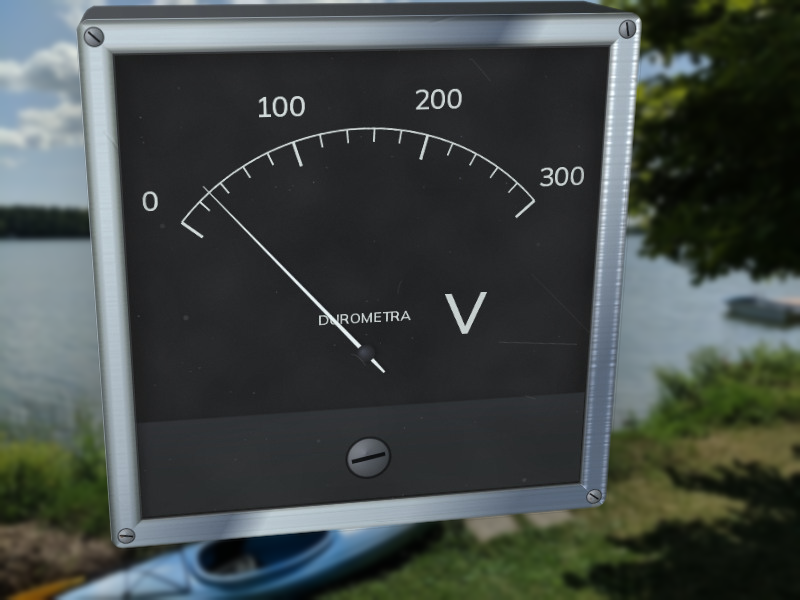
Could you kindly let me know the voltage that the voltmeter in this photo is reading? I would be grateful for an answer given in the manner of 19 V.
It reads 30 V
